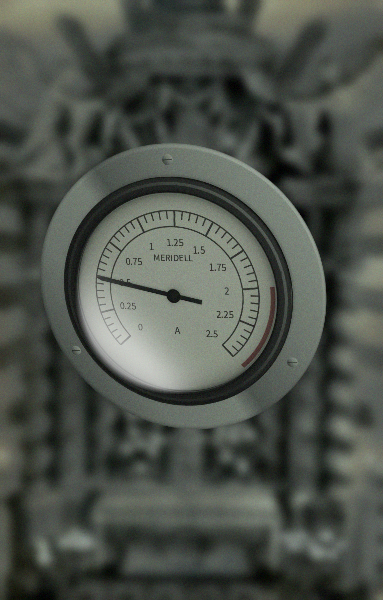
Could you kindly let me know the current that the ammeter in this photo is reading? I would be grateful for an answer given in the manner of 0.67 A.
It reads 0.5 A
